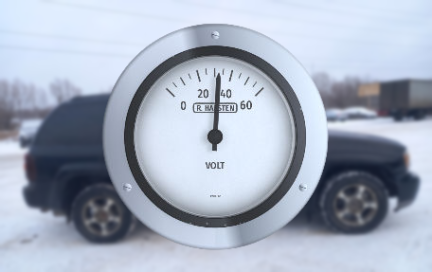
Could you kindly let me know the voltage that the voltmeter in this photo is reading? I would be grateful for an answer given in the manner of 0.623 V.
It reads 32.5 V
